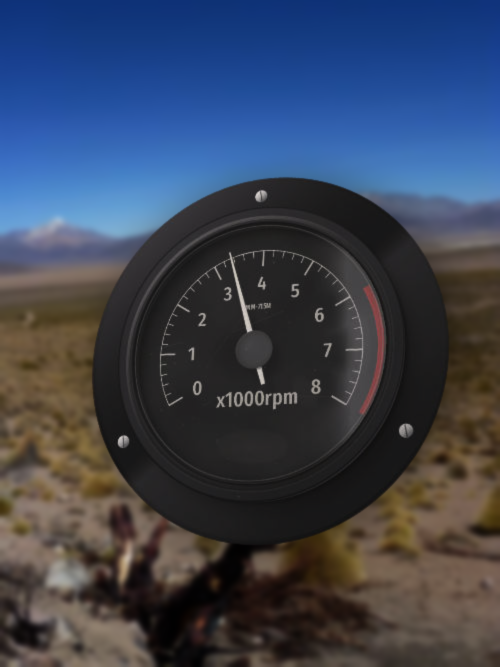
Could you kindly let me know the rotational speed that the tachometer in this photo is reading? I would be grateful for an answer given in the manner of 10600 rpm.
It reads 3400 rpm
